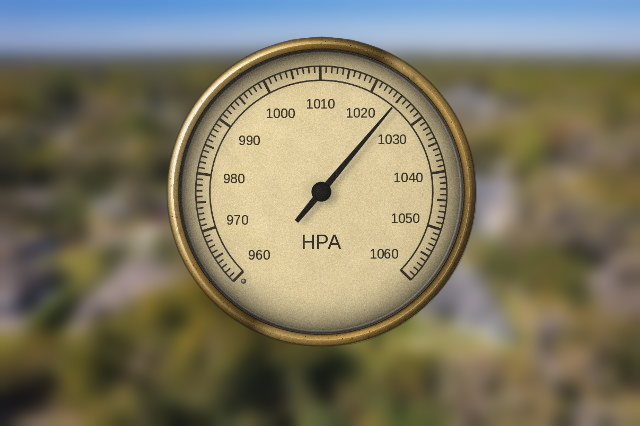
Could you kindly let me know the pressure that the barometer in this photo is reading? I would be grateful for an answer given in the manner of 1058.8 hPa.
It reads 1025 hPa
